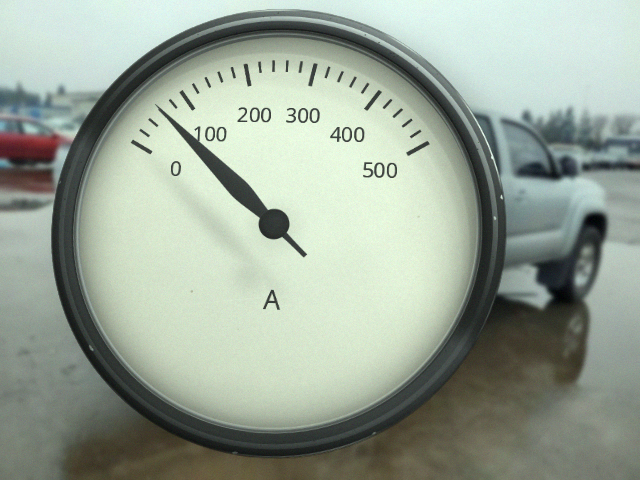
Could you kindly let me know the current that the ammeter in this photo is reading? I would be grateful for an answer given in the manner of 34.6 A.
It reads 60 A
